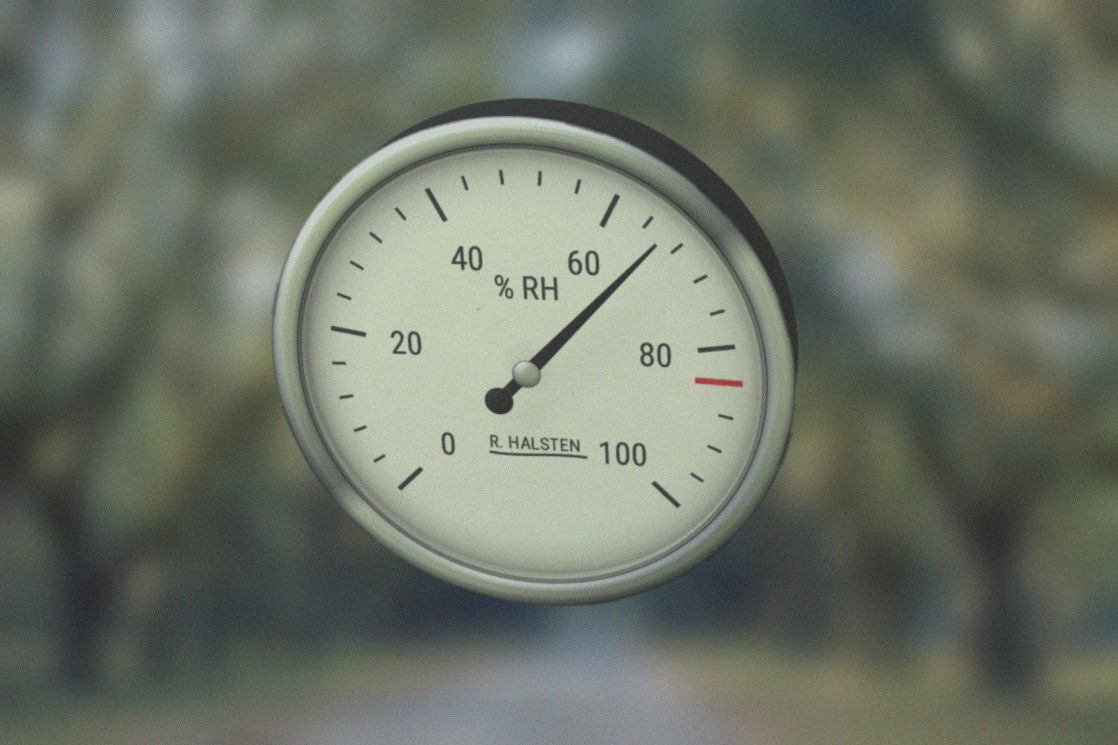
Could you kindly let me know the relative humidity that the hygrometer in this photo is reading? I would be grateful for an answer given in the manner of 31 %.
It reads 66 %
